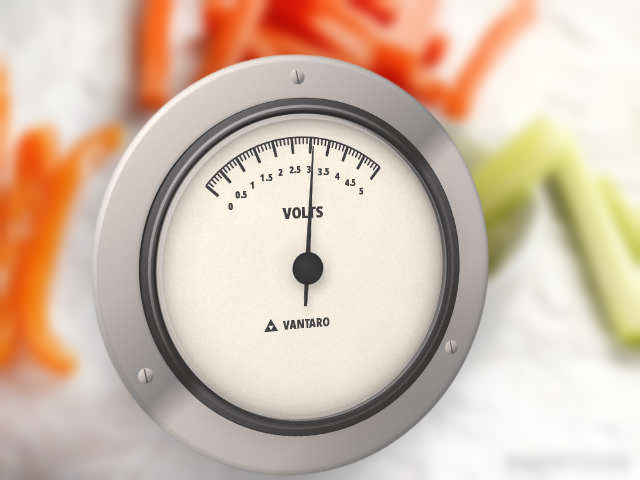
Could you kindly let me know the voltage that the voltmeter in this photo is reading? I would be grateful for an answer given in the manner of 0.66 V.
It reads 3 V
